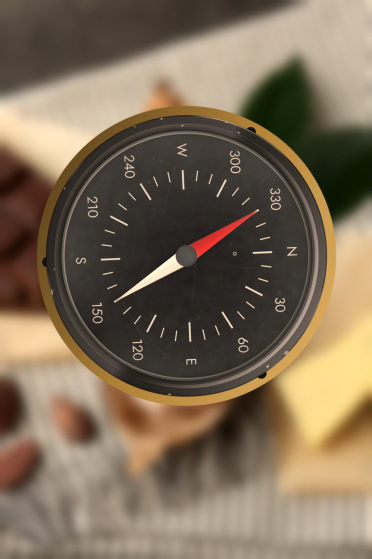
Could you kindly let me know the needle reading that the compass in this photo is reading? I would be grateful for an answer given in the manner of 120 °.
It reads 330 °
